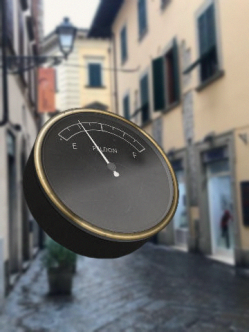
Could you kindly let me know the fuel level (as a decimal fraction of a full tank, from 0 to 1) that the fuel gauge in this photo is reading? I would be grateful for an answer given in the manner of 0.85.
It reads 0.25
